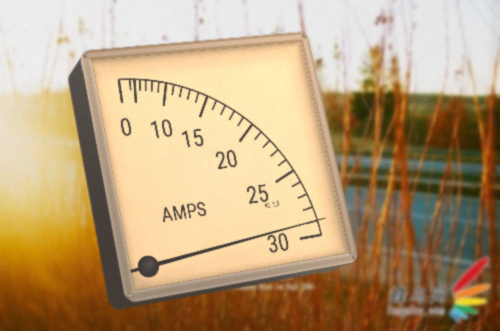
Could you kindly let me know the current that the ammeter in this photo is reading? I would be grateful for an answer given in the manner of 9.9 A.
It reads 29 A
